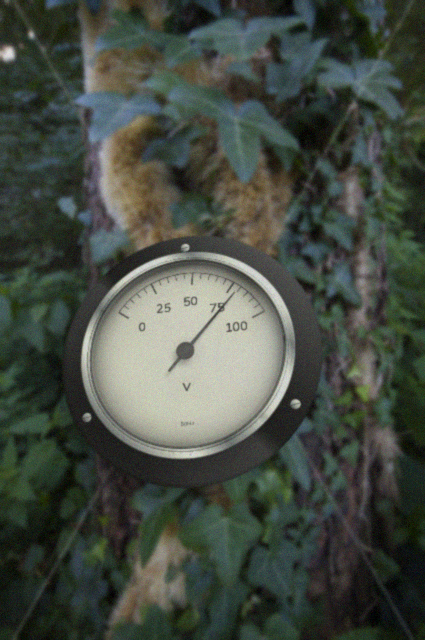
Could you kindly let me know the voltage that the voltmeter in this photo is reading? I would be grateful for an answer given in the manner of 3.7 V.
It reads 80 V
